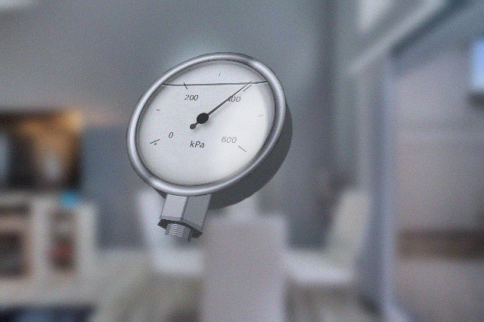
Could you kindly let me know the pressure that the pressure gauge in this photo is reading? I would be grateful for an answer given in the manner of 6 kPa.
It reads 400 kPa
